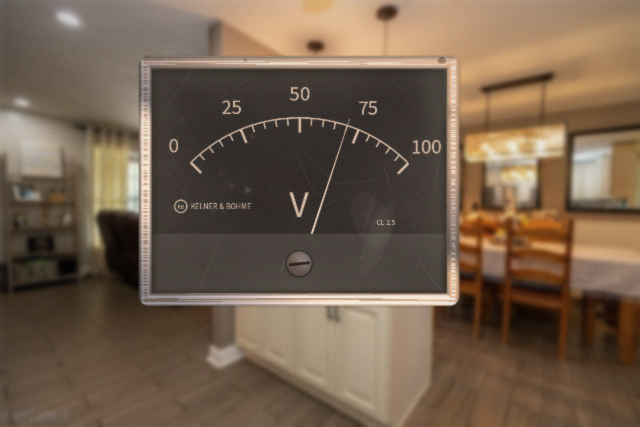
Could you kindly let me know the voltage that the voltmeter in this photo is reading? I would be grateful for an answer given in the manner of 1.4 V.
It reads 70 V
